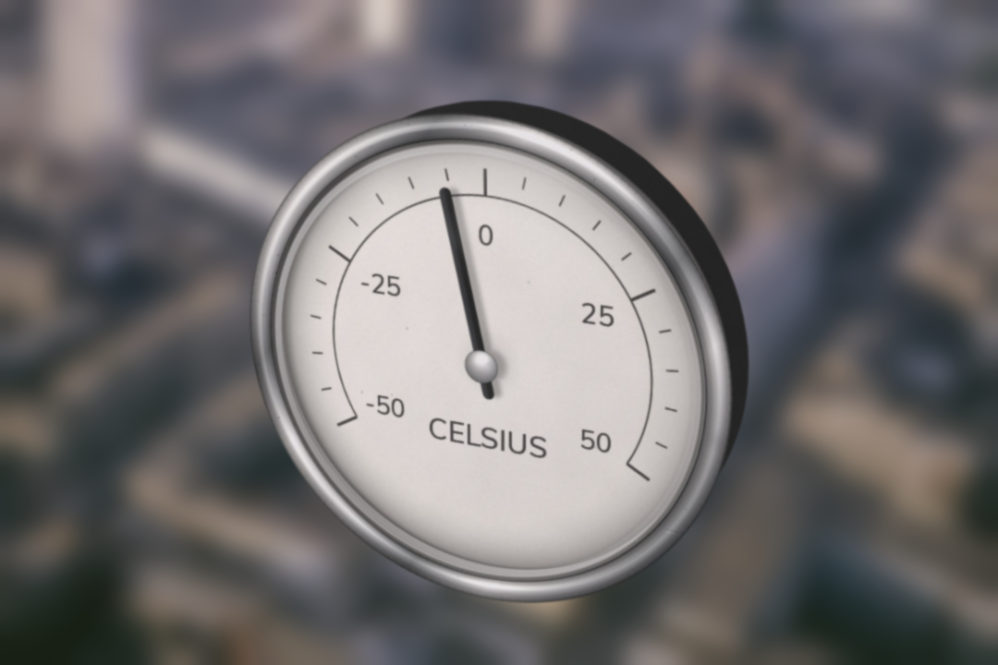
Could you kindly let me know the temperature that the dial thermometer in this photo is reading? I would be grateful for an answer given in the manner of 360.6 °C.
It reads -5 °C
